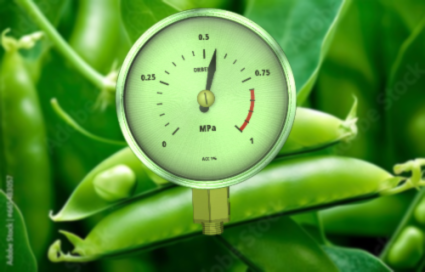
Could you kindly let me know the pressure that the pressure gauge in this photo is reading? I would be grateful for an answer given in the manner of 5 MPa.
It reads 0.55 MPa
